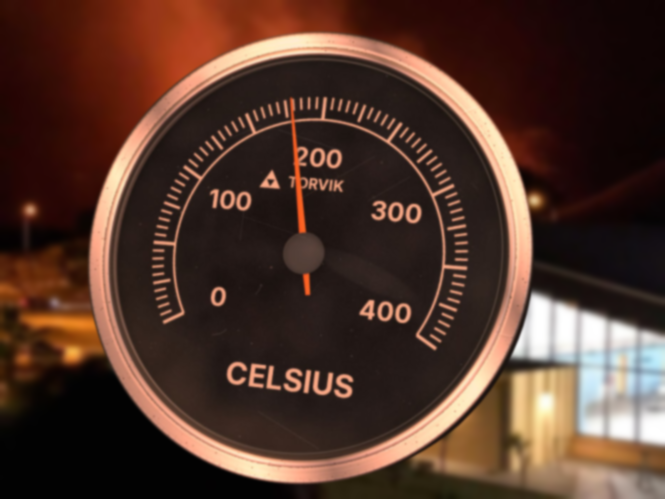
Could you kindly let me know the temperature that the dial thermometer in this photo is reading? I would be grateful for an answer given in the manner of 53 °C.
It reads 180 °C
